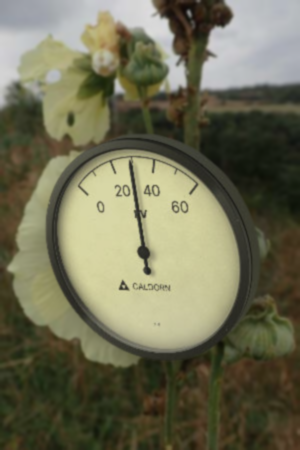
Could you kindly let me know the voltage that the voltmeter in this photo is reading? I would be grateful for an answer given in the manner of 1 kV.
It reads 30 kV
